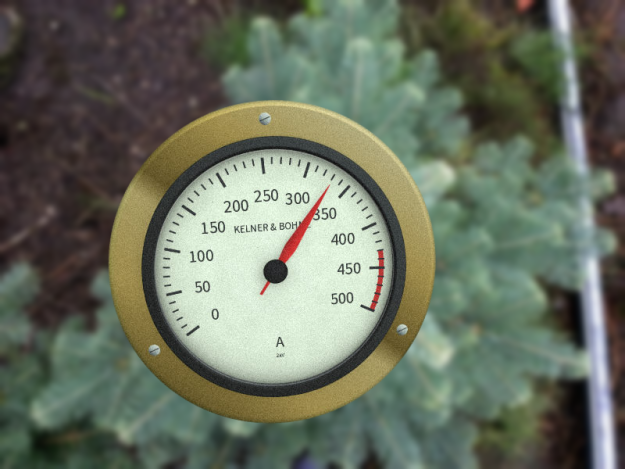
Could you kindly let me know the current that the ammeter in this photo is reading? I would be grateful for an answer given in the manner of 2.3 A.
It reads 330 A
